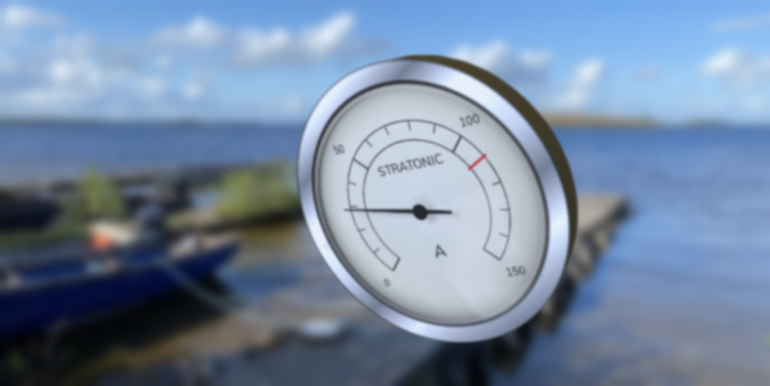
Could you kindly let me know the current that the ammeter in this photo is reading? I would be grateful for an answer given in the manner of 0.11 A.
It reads 30 A
